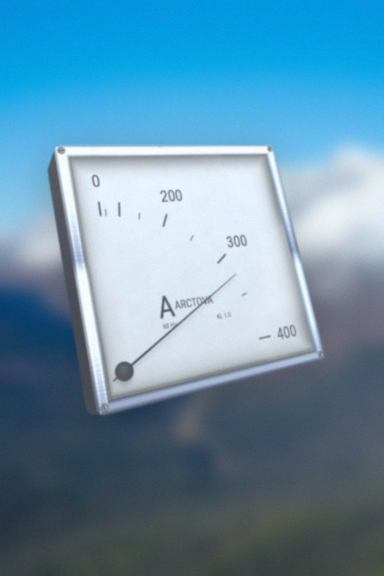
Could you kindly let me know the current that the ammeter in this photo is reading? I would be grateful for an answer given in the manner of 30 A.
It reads 325 A
